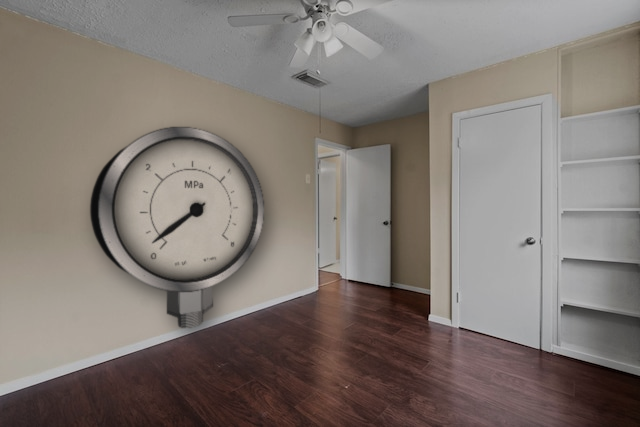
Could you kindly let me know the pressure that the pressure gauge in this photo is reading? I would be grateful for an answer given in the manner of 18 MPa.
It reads 0.25 MPa
